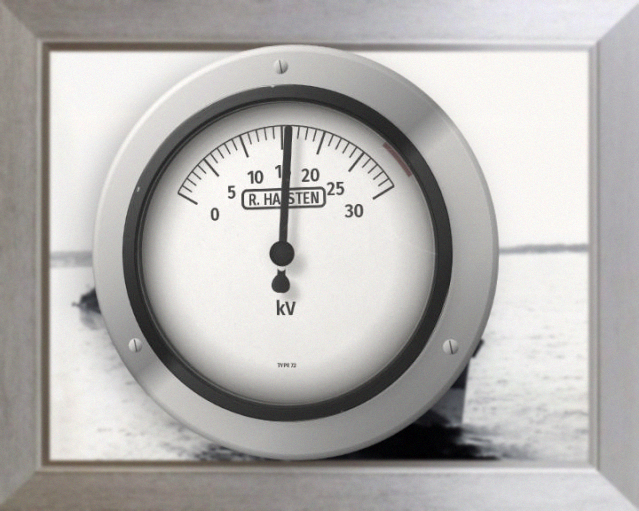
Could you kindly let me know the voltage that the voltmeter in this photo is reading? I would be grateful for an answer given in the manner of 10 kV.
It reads 16 kV
